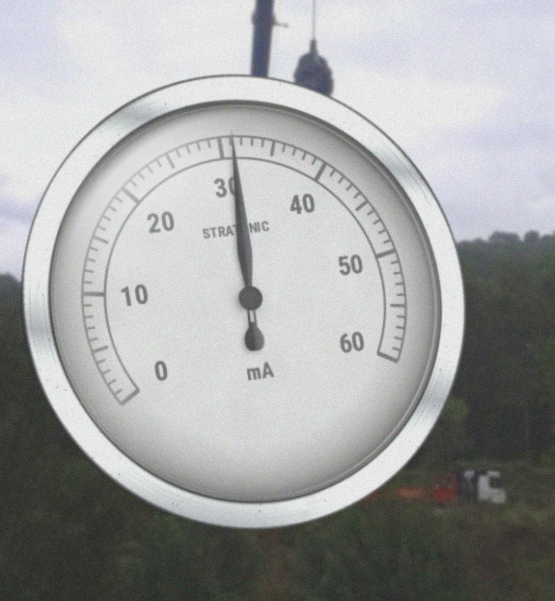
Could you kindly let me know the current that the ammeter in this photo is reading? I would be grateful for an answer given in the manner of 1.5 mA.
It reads 31 mA
